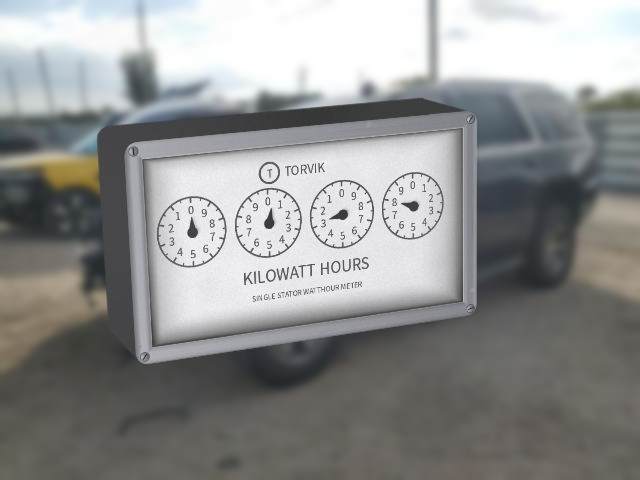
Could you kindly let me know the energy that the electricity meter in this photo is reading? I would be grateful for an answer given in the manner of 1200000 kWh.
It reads 28 kWh
